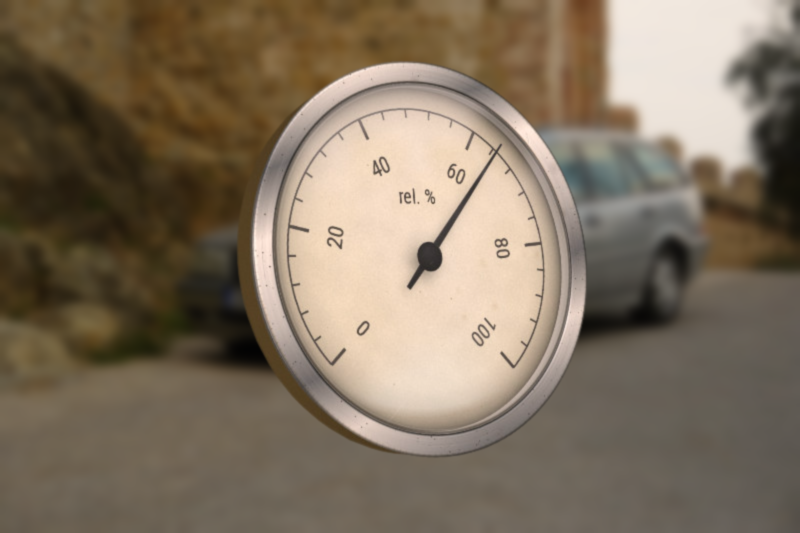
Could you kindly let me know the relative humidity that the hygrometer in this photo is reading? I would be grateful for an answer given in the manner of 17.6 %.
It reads 64 %
